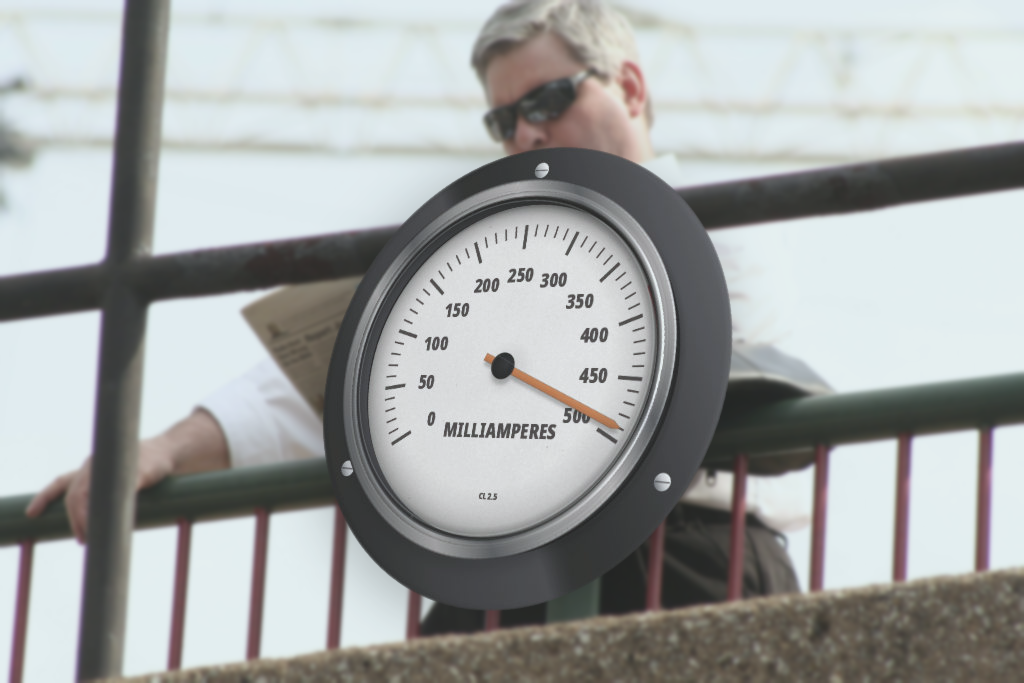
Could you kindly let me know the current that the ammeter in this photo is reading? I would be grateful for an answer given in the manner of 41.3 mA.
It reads 490 mA
